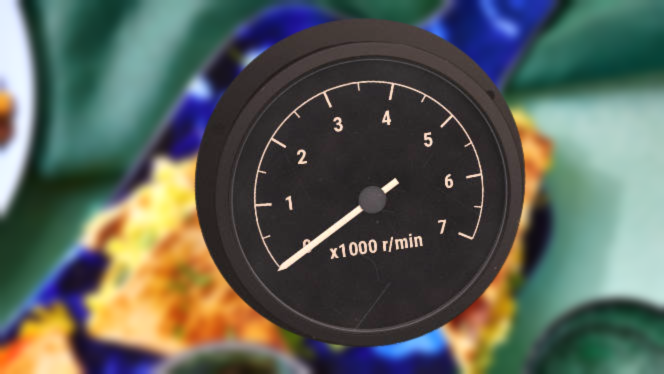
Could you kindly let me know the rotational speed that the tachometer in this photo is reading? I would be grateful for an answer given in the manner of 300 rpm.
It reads 0 rpm
